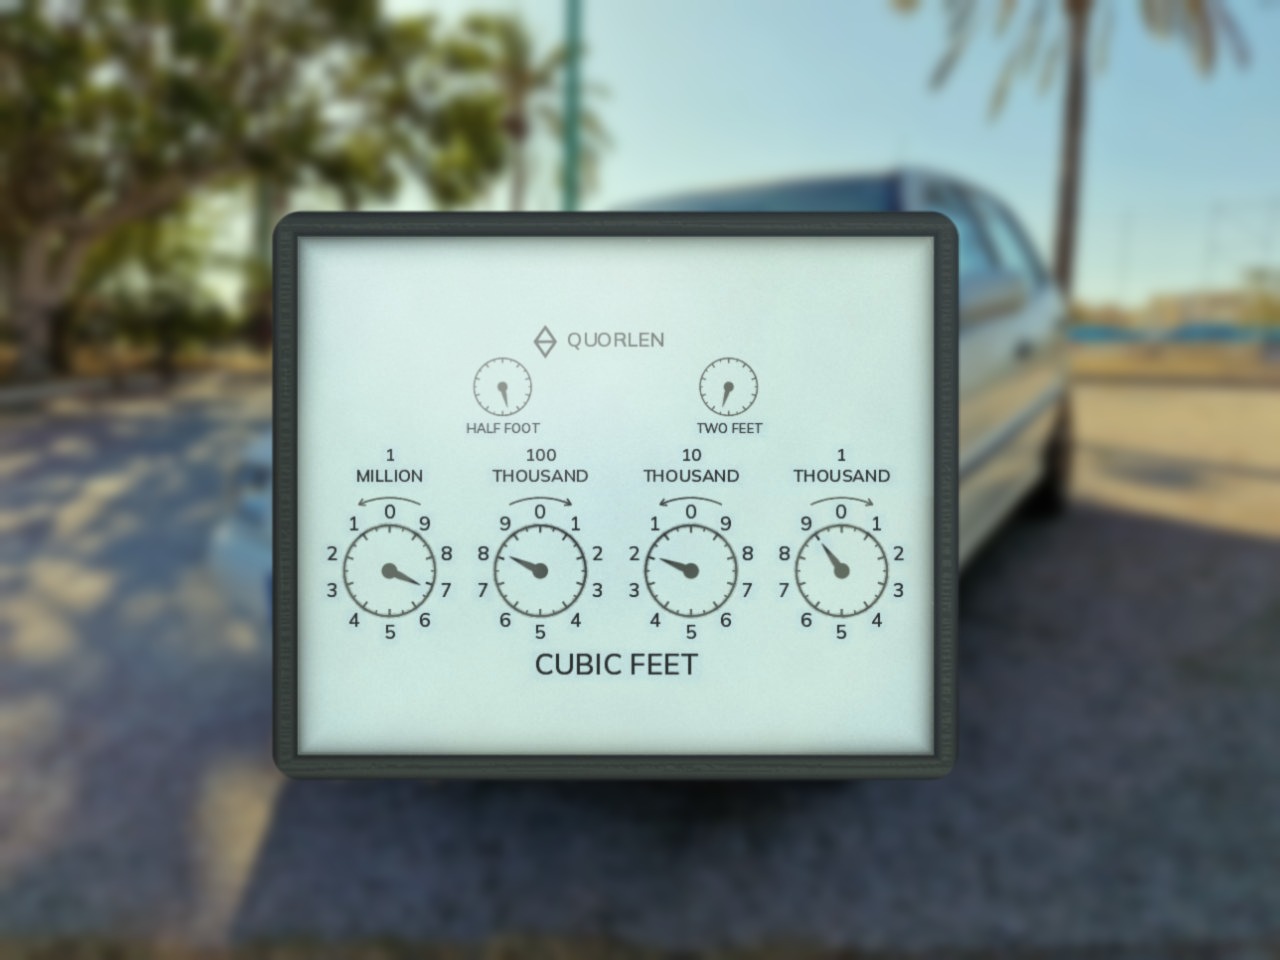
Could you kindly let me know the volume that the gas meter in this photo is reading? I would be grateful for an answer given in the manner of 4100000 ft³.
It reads 681900 ft³
